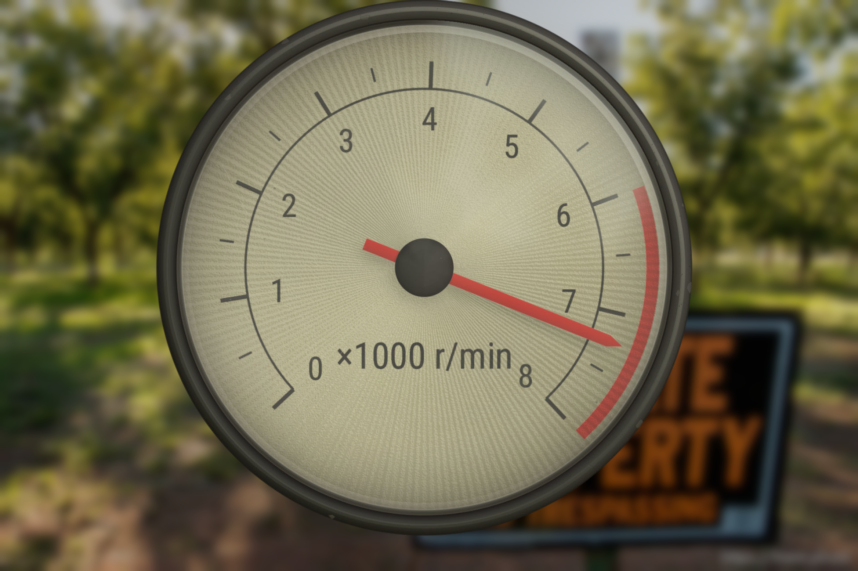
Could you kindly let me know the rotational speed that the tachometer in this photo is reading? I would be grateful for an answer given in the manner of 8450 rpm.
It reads 7250 rpm
